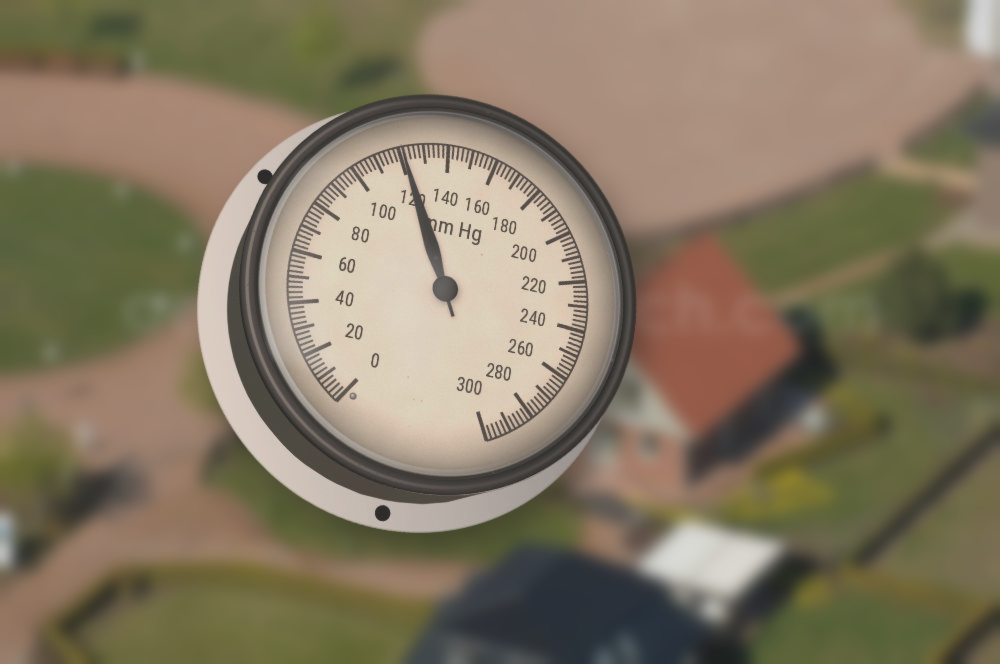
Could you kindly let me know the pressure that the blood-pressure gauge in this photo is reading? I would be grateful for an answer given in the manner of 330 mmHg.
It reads 120 mmHg
